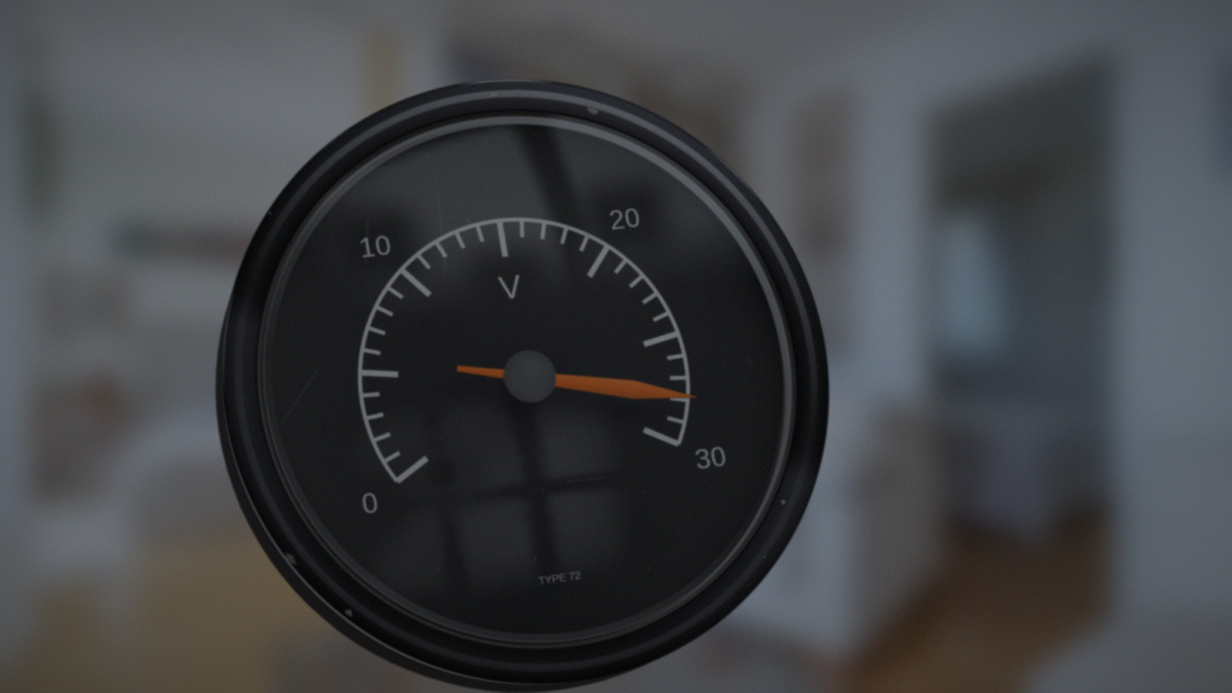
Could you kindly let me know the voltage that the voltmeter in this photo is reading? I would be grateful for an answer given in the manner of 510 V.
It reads 28 V
